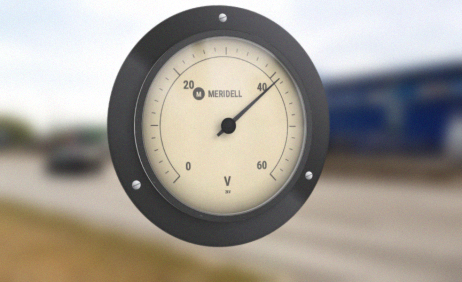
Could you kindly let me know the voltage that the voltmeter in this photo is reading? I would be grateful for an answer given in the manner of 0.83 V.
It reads 41 V
